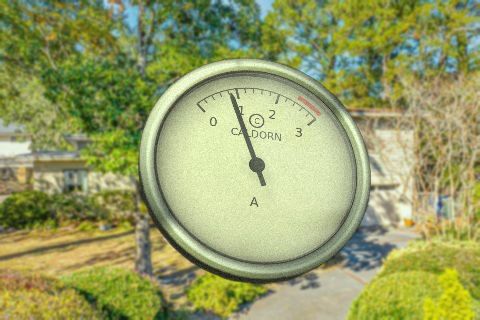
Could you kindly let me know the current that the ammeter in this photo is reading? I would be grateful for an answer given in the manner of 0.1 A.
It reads 0.8 A
